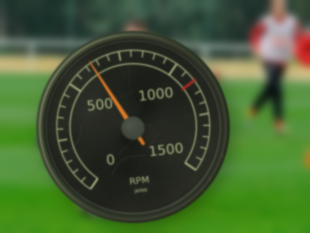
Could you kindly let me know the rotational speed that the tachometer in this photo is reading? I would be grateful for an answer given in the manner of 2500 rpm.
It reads 625 rpm
